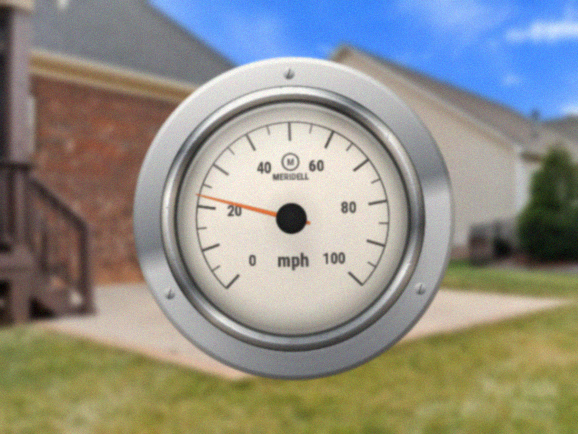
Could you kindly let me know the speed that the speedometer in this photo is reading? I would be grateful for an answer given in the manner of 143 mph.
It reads 22.5 mph
